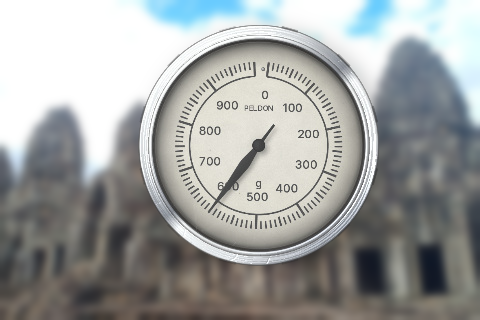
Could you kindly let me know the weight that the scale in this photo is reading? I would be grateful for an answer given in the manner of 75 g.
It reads 600 g
